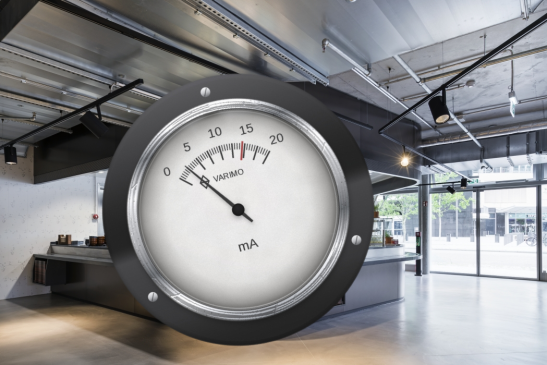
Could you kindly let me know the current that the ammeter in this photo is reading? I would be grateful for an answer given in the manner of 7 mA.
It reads 2.5 mA
